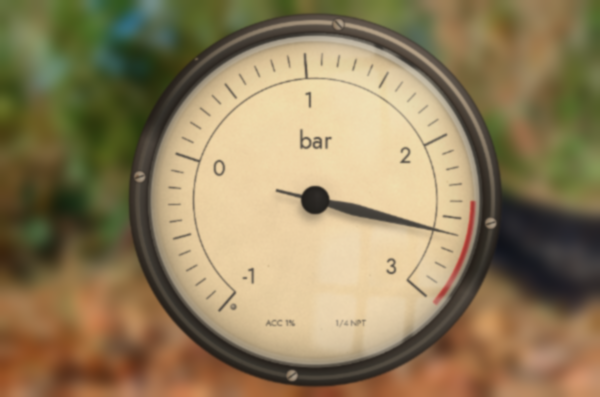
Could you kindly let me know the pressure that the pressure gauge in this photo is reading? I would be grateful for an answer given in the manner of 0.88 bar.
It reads 2.6 bar
